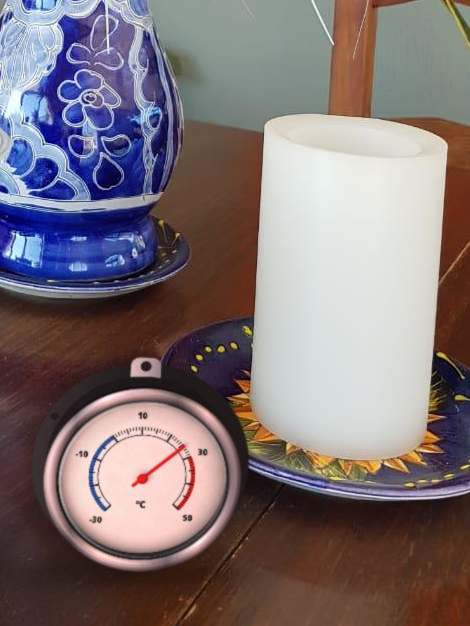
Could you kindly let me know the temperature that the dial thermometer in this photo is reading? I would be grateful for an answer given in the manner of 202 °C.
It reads 25 °C
